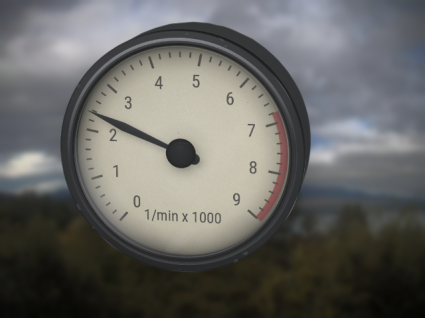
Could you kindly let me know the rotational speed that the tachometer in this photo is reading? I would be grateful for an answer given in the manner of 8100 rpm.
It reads 2400 rpm
